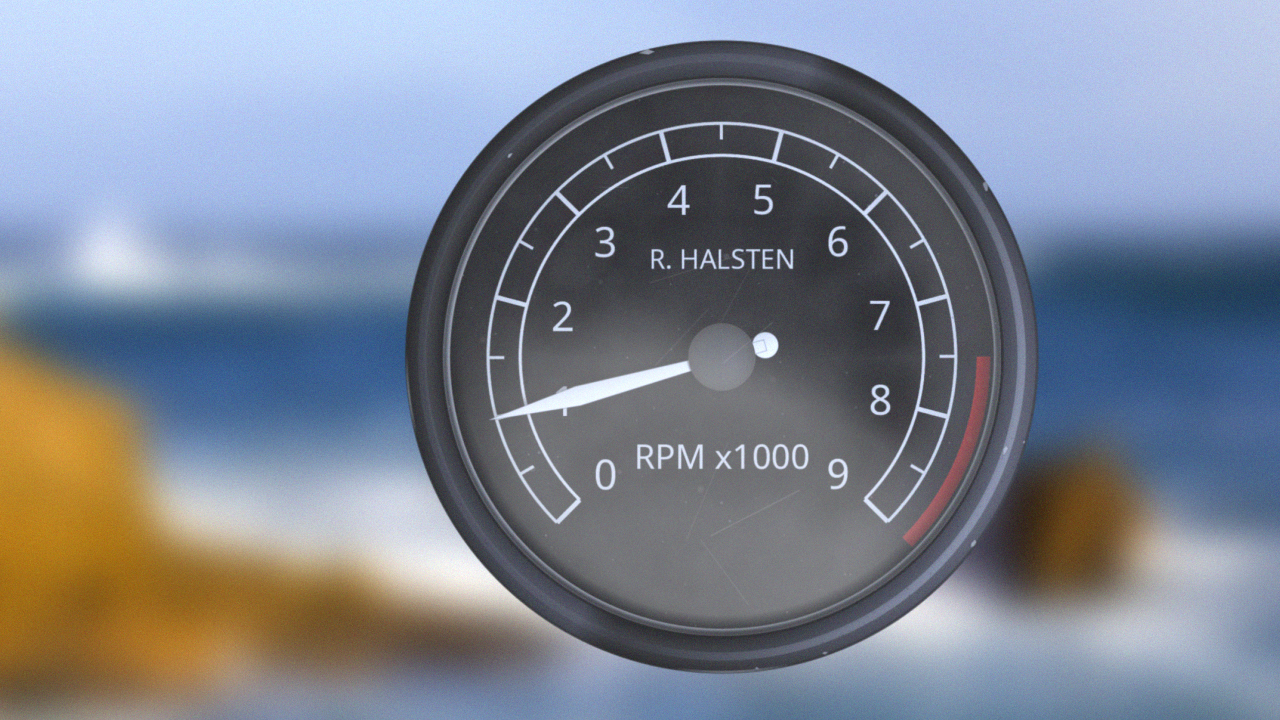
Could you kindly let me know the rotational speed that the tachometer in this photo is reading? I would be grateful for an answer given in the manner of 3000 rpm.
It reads 1000 rpm
